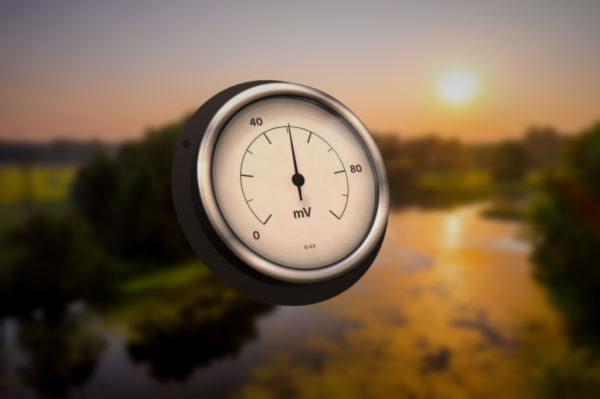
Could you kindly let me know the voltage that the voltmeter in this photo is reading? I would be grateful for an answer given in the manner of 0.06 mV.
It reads 50 mV
